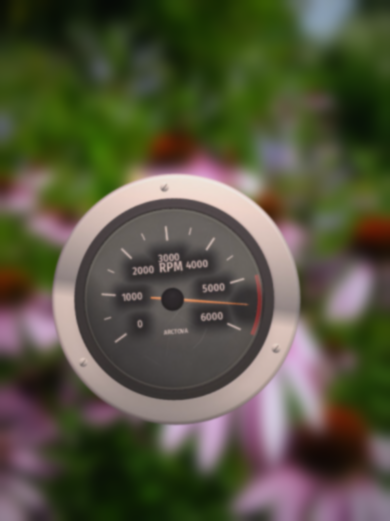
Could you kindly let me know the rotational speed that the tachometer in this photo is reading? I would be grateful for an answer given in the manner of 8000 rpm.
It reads 5500 rpm
